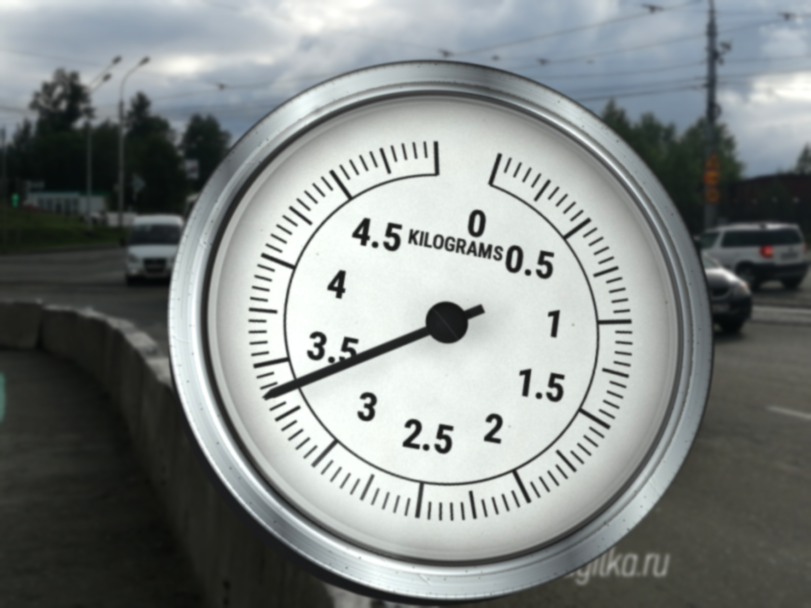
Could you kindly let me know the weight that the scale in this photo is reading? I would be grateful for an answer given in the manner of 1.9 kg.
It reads 3.35 kg
